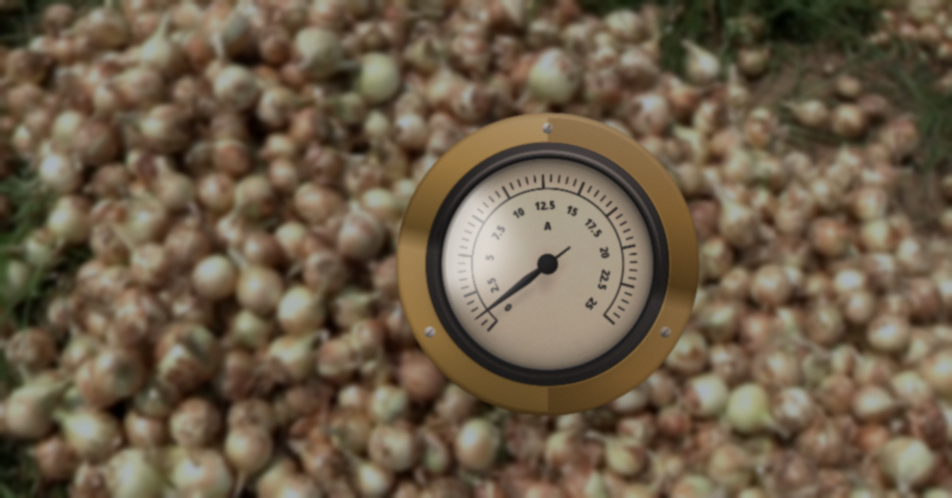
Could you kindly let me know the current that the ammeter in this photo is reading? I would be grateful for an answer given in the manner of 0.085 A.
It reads 1 A
